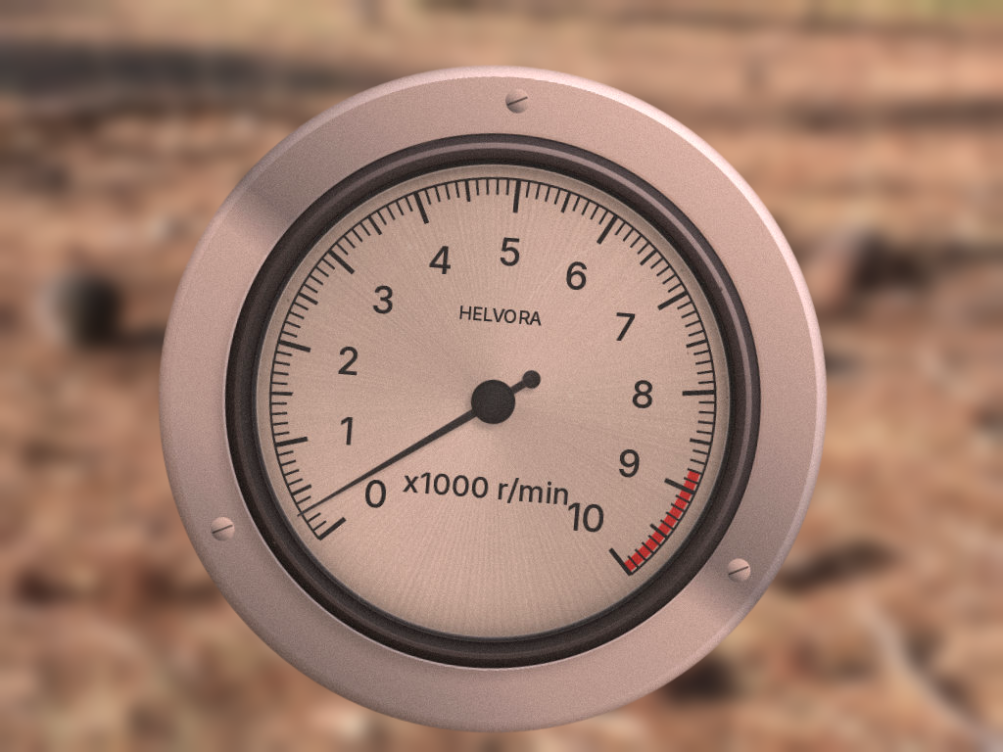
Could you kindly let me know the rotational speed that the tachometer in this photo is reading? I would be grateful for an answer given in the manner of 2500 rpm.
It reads 300 rpm
